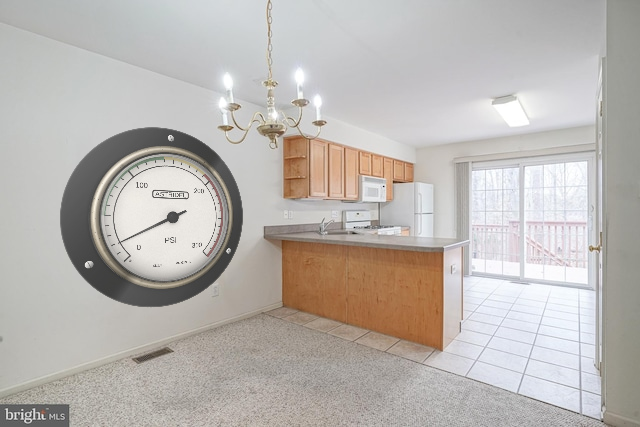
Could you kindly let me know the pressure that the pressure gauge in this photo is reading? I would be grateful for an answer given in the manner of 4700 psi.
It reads 20 psi
